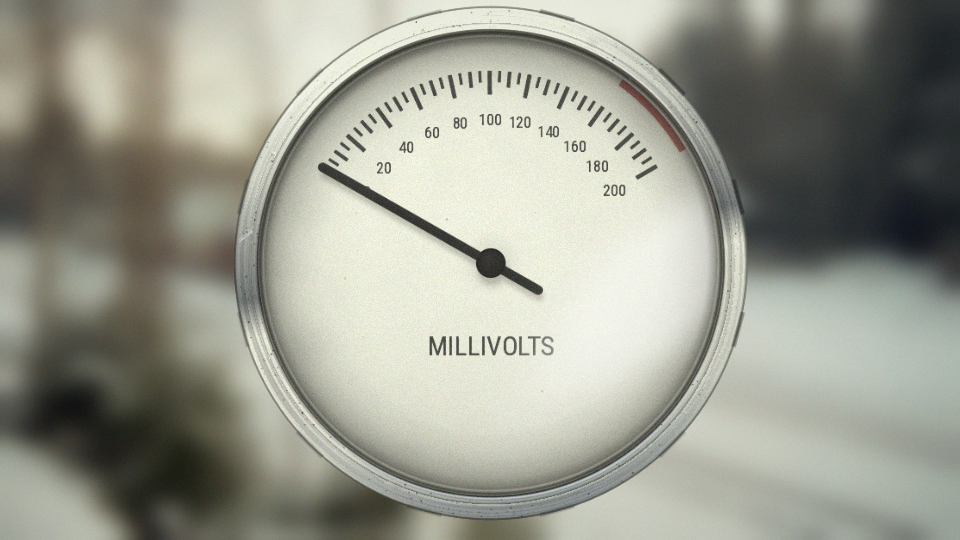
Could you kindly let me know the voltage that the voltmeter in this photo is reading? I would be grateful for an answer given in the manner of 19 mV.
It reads 0 mV
